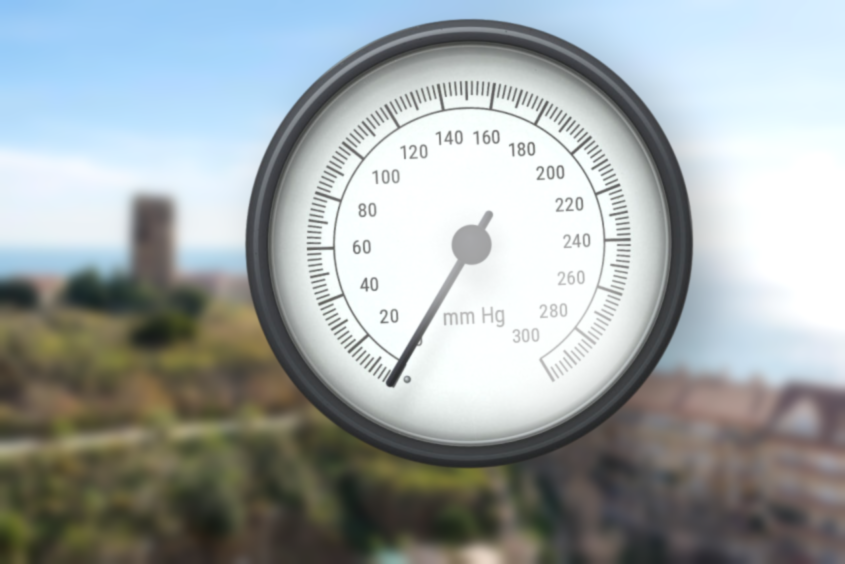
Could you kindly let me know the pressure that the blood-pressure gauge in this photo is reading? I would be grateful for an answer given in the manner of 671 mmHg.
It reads 2 mmHg
